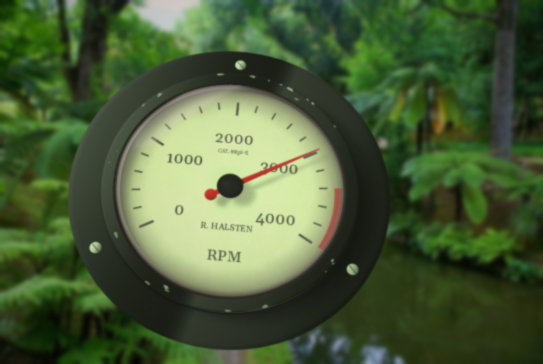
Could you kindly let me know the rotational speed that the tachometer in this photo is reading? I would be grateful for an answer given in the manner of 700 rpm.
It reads 3000 rpm
